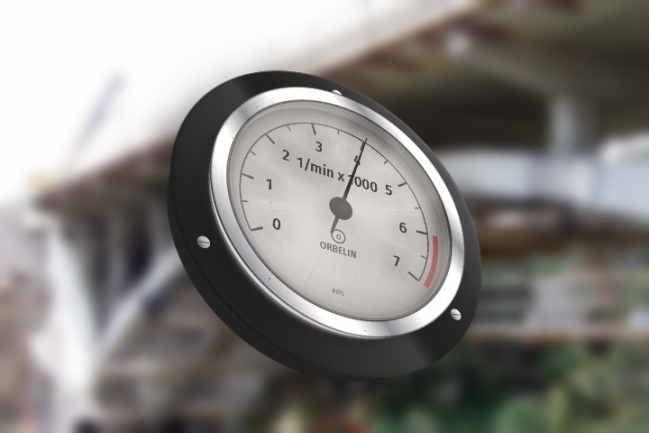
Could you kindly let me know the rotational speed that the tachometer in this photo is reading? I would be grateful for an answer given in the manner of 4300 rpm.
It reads 4000 rpm
